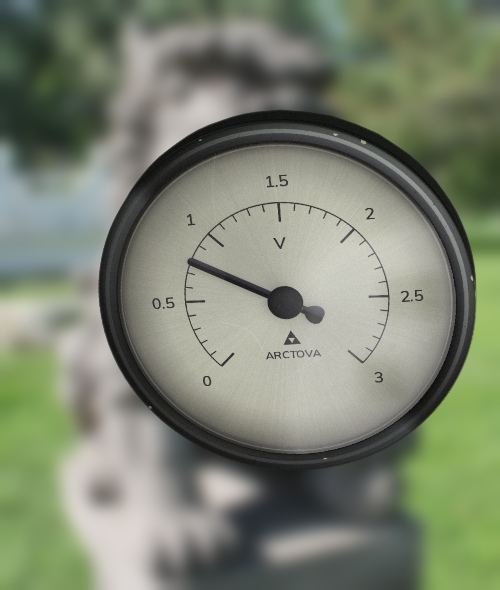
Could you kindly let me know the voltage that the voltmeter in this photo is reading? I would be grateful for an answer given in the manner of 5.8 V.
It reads 0.8 V
